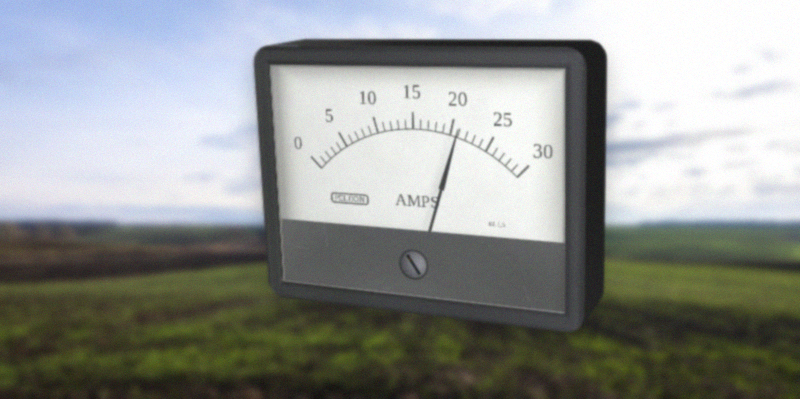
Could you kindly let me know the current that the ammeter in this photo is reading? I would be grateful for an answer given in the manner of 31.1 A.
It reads 21 A
